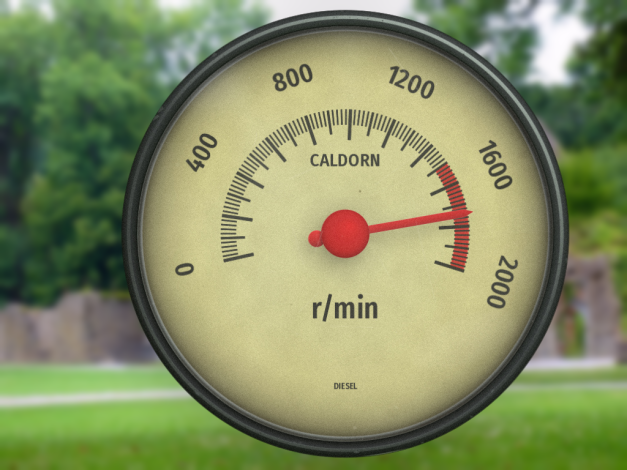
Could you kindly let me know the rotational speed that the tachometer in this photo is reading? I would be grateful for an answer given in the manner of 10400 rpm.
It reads 1740 rpm
